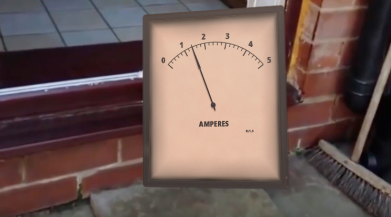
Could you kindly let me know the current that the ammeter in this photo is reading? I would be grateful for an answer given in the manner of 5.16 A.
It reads 1.4 A
